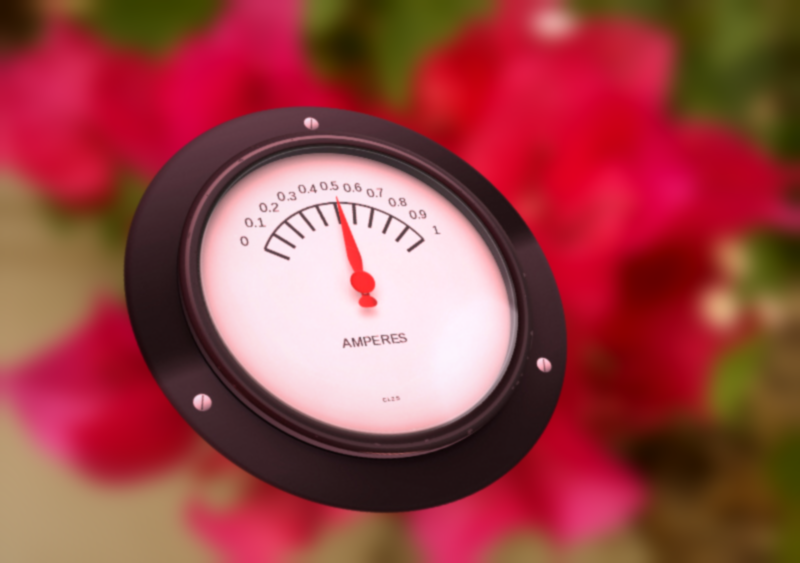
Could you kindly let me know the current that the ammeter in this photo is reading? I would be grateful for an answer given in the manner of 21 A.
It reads 0.5 A
